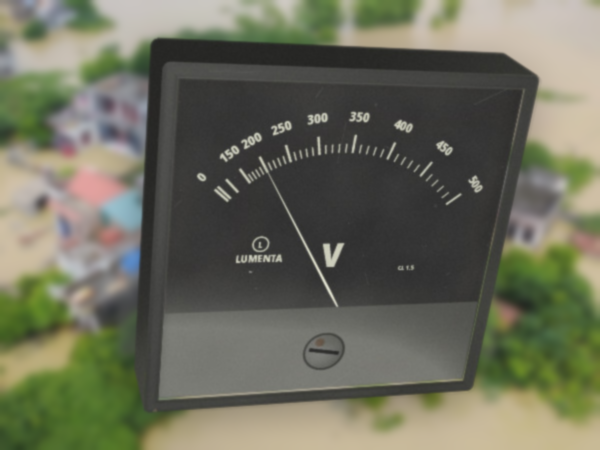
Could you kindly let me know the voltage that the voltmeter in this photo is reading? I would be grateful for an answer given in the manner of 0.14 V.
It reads 200 V
